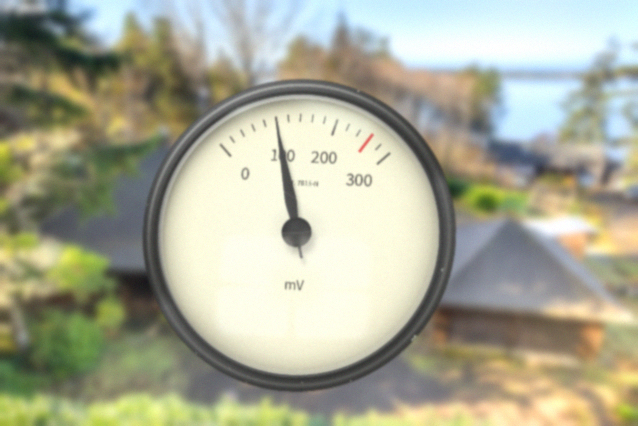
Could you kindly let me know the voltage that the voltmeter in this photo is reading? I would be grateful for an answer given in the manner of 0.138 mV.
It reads 100 mV
